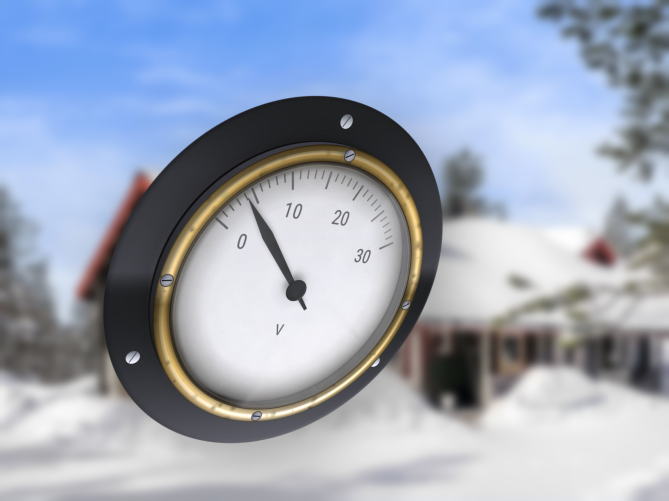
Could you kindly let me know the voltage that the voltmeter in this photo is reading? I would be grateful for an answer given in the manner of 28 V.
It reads 4 V
